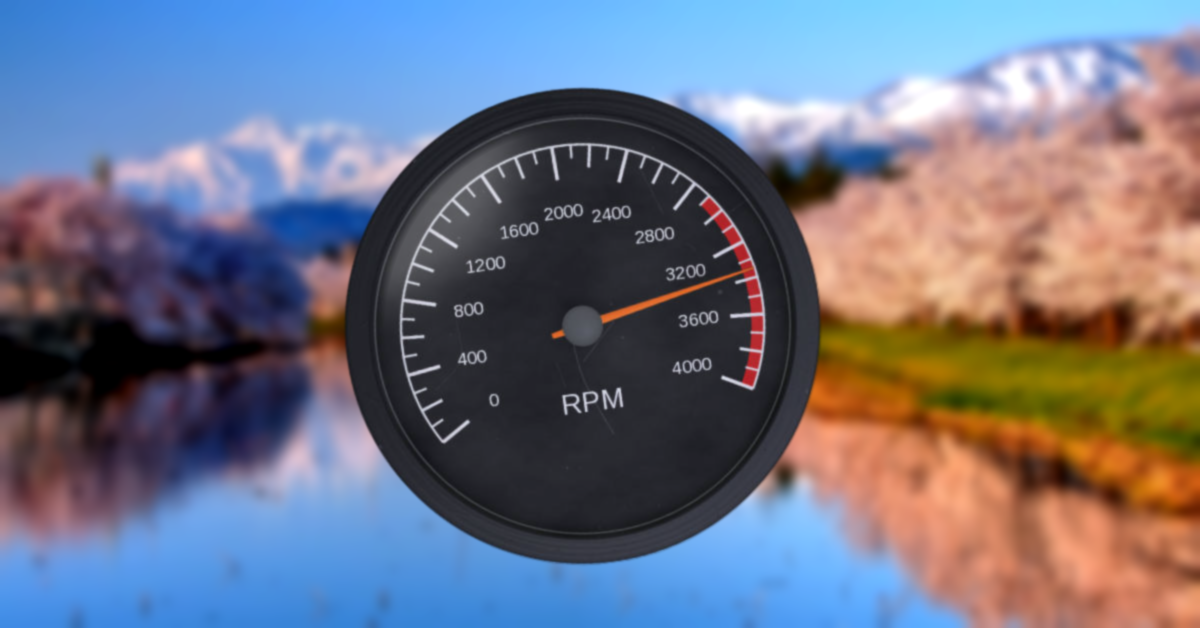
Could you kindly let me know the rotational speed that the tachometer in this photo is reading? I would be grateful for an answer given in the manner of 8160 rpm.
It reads 3350 rpm
